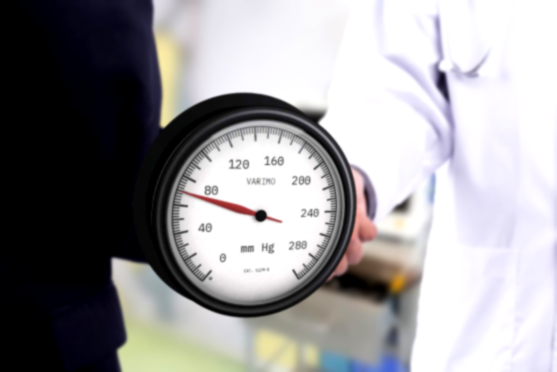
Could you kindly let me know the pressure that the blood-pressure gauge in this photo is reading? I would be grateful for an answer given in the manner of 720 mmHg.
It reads 70 mmHg
